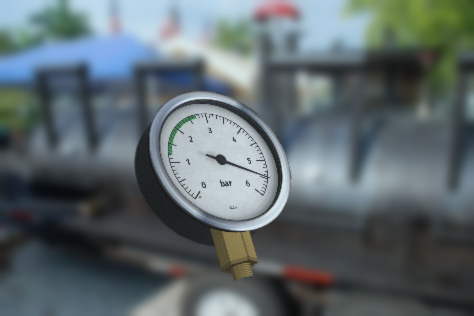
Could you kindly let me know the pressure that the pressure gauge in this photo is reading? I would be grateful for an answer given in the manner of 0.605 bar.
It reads 5.5 bar
